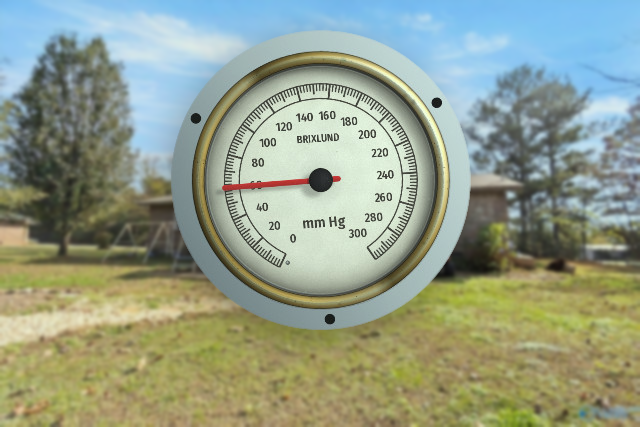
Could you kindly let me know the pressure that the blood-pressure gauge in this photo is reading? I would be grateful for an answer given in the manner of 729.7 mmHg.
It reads 60 mmHg
